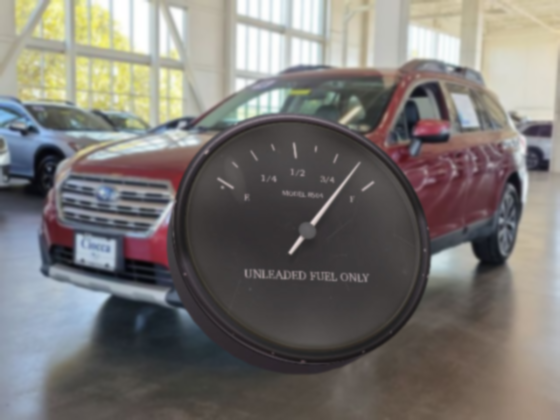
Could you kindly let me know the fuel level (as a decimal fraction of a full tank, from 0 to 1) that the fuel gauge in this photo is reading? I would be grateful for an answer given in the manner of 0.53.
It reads 0.875
